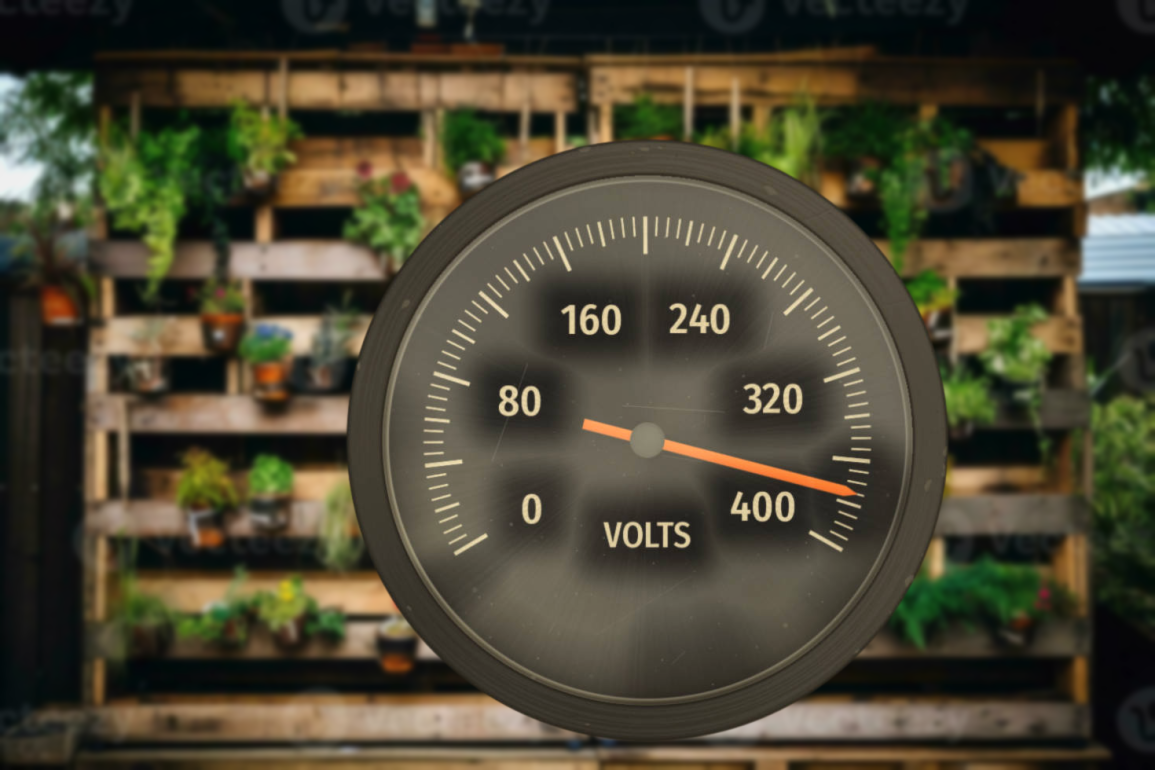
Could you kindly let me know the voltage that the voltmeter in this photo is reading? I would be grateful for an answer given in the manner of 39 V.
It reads 375 V
